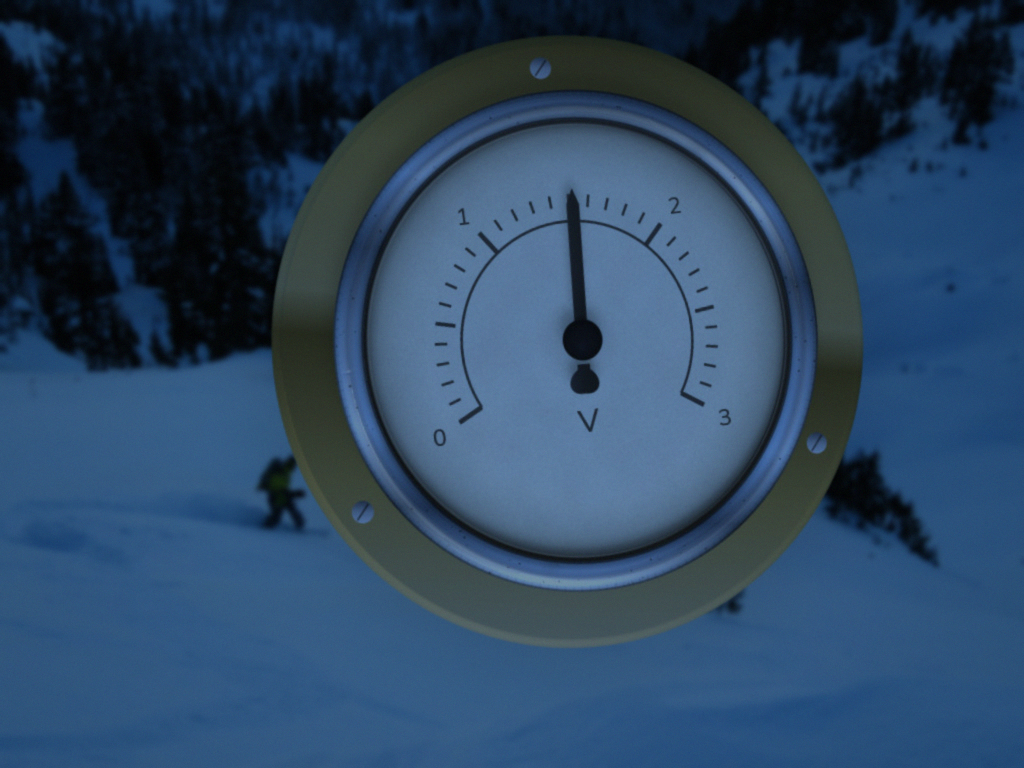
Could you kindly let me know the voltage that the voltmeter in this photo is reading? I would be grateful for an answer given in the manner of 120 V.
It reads 1.5 V
